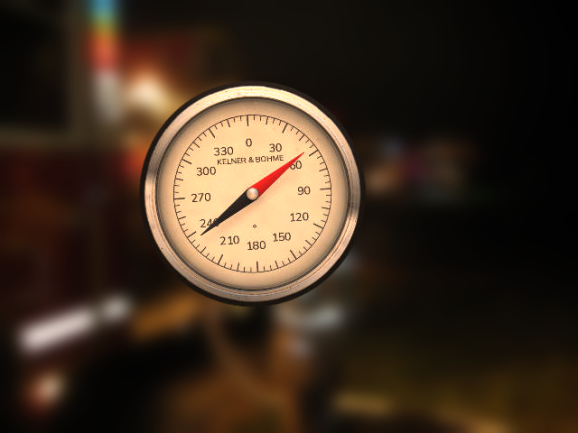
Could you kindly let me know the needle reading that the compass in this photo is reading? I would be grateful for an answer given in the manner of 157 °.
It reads 55 °
